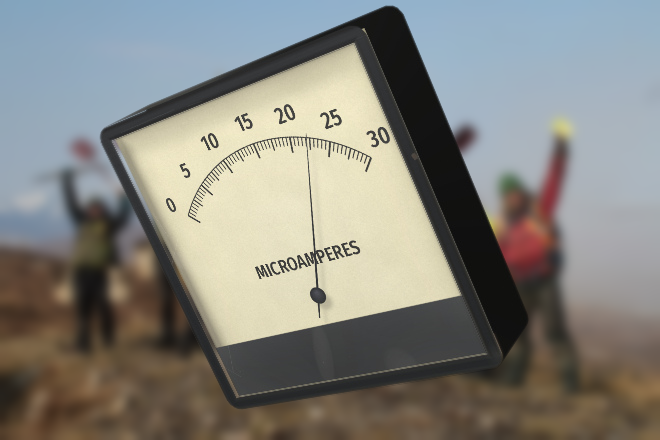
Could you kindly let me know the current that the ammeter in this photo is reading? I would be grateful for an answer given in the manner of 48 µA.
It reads 22.5 µA
